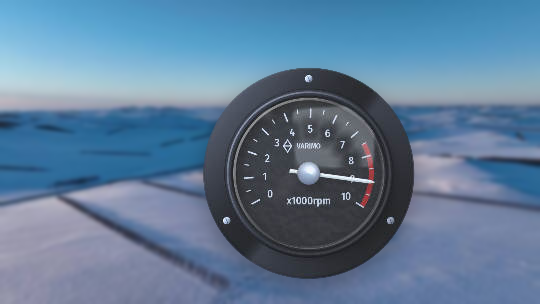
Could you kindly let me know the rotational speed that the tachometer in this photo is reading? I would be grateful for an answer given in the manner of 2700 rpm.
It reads 9000 rpm
